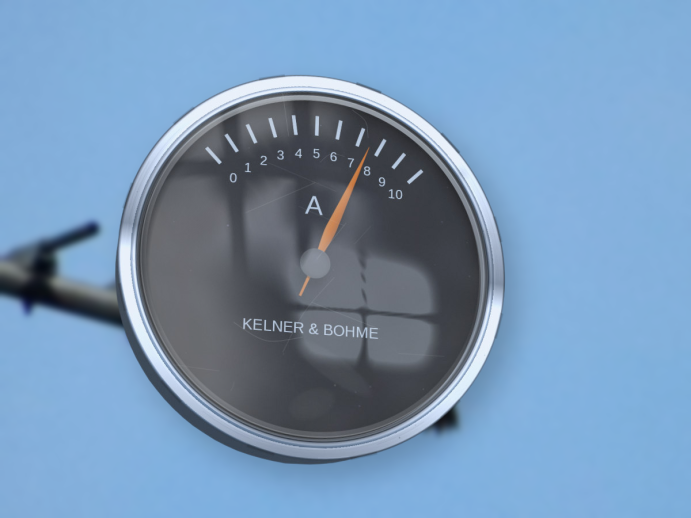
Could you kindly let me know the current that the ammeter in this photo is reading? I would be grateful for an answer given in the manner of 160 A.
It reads 7.5 A
